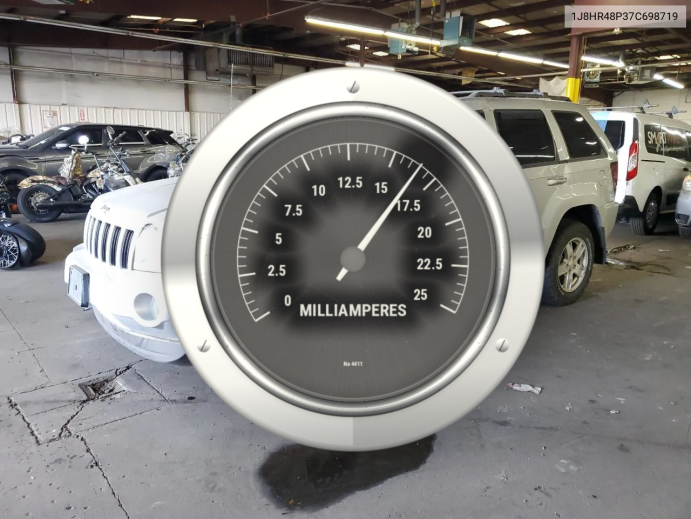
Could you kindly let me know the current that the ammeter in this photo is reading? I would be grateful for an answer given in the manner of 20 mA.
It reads 16.5 mA
